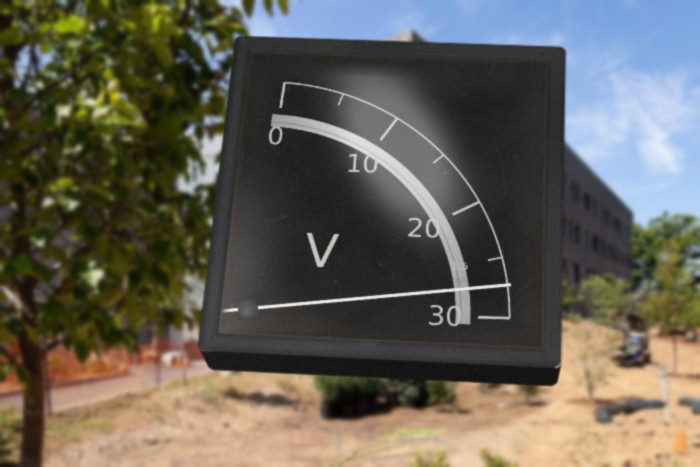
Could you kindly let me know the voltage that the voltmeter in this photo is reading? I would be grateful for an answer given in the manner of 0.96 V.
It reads 27.5 V
